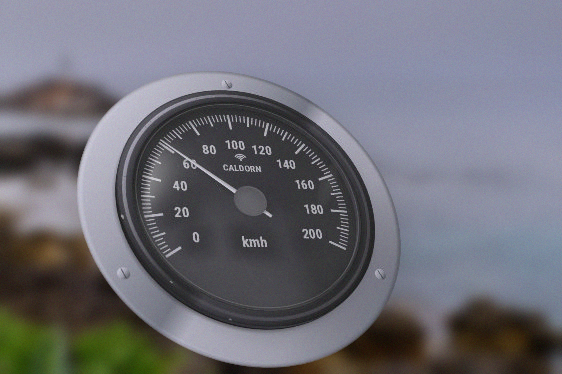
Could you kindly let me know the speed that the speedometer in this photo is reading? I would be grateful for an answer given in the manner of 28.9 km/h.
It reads 60 km/h
